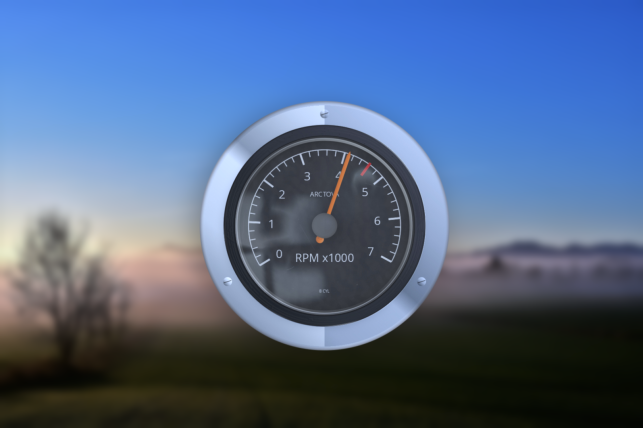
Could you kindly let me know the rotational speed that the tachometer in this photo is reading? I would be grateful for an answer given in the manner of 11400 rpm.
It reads 4100 rpm
